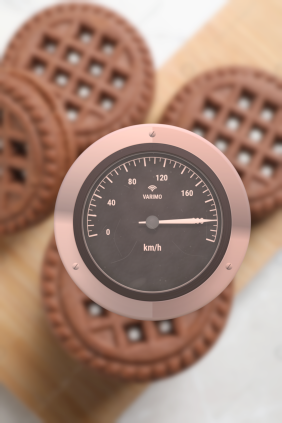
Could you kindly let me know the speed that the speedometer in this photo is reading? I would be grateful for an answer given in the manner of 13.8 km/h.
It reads 200 km/h
